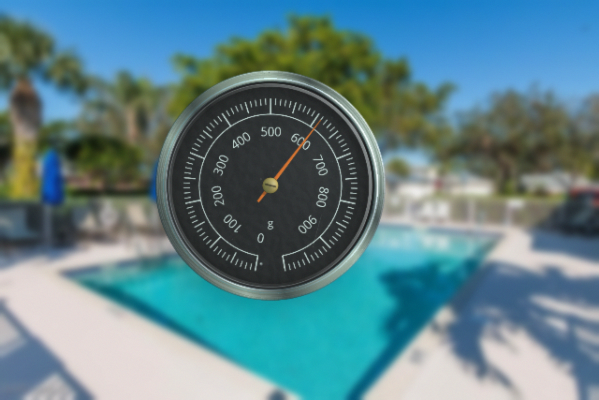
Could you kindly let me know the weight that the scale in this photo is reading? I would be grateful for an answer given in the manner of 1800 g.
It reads 610 g
